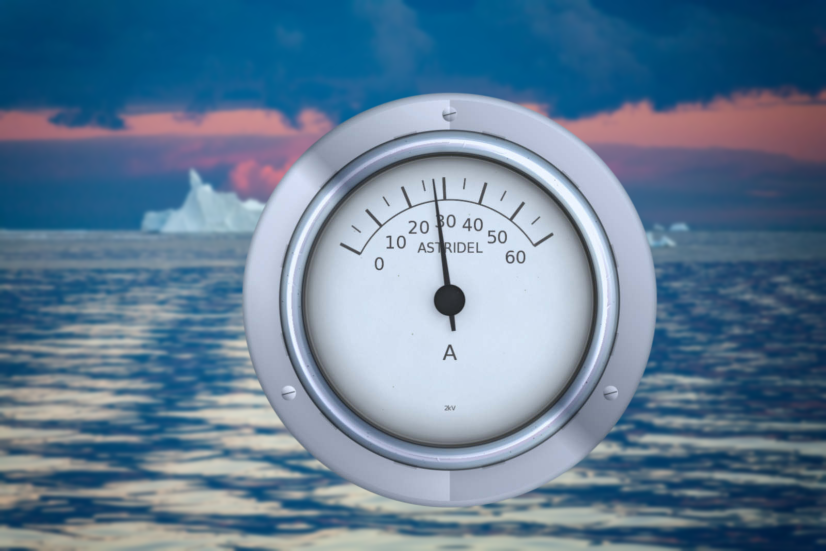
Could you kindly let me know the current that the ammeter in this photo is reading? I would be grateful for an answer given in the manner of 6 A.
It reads 27.5 A
